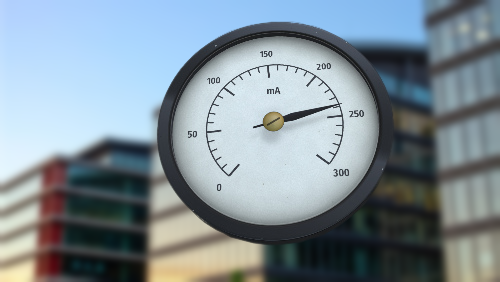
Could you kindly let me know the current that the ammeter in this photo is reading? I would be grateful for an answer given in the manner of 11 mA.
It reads 240 mA
